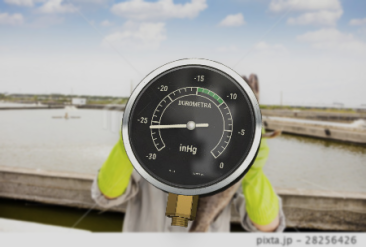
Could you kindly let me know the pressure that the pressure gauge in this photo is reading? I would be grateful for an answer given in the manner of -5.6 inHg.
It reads -26 inHg
